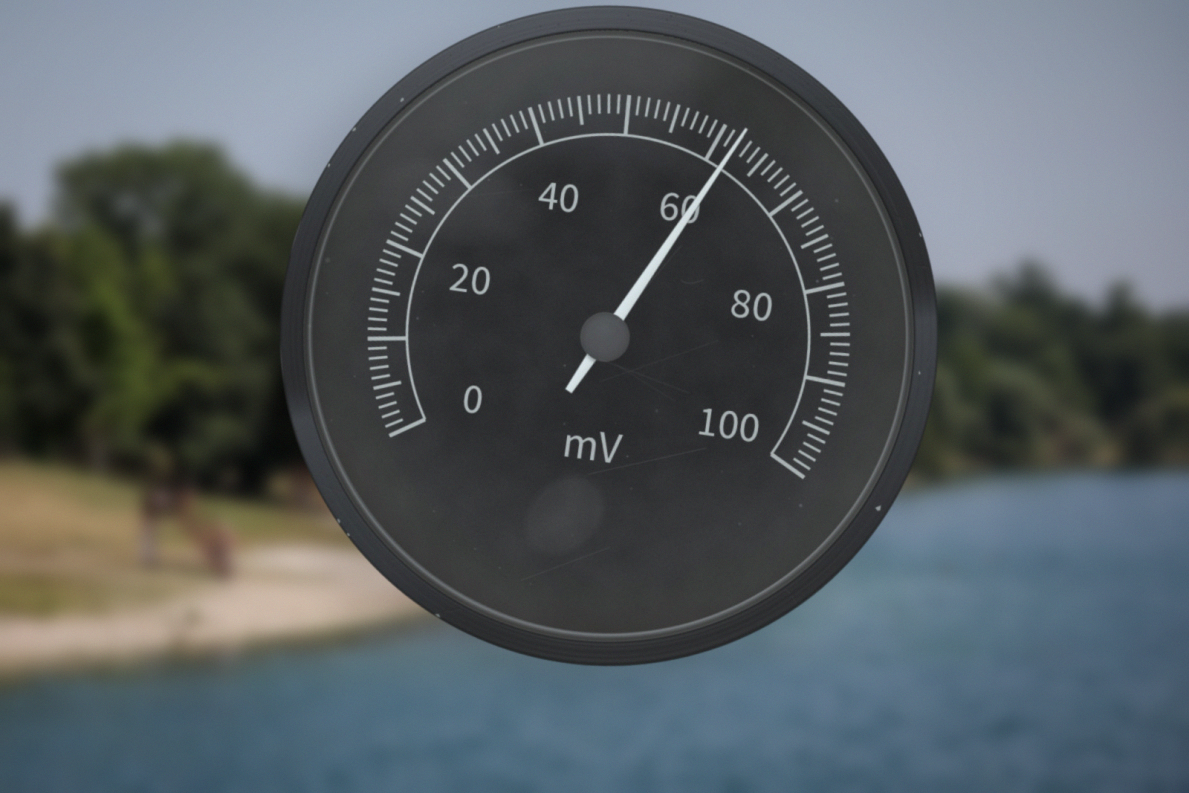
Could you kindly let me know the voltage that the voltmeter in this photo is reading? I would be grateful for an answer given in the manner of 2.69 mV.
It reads 62 mV
